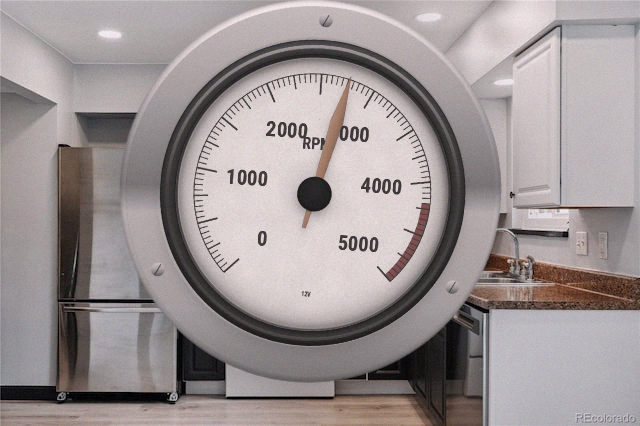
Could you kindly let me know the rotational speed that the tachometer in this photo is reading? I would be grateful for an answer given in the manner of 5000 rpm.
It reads 2750 rpm
